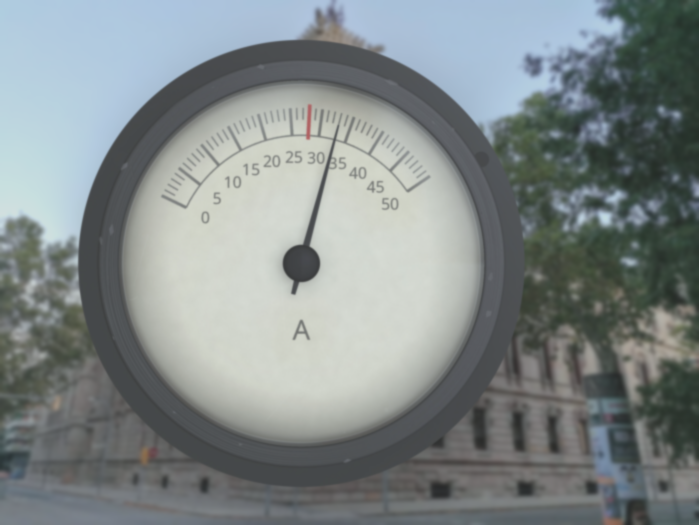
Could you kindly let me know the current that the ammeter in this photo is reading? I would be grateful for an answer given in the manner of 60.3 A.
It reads 33 A
